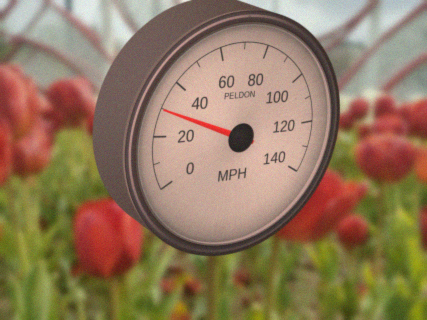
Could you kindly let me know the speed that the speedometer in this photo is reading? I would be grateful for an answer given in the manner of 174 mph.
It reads 30 mph
